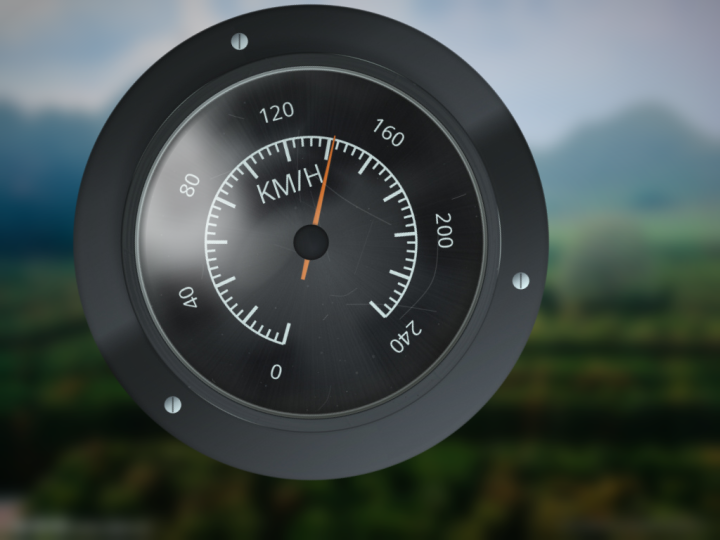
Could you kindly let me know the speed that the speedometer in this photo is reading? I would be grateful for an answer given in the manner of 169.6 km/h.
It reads 142 km/h
